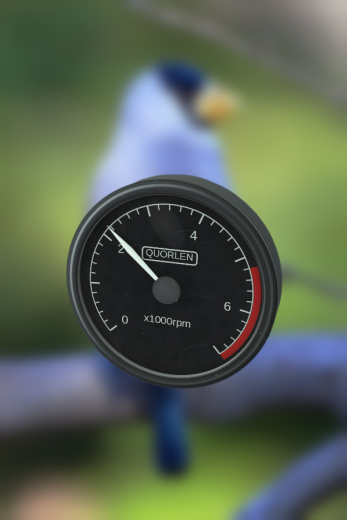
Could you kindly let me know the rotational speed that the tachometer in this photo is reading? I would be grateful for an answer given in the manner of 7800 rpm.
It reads 2200 rpm
